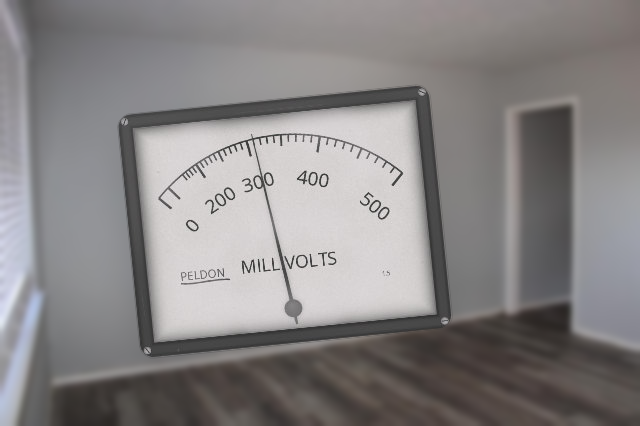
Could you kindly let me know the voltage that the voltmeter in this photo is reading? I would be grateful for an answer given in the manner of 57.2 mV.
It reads 310 mV
